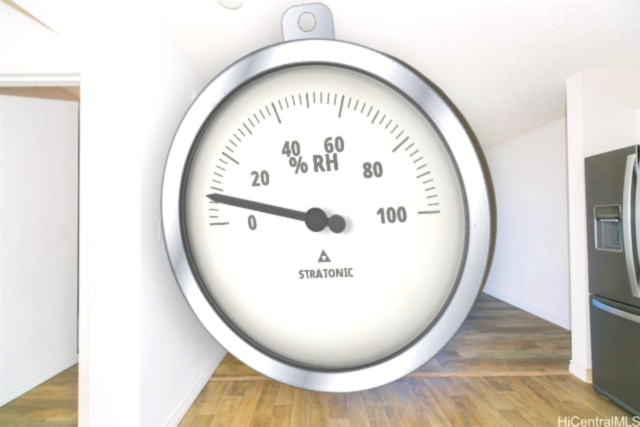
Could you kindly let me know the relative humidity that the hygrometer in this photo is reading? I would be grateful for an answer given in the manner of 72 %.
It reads 8 %
